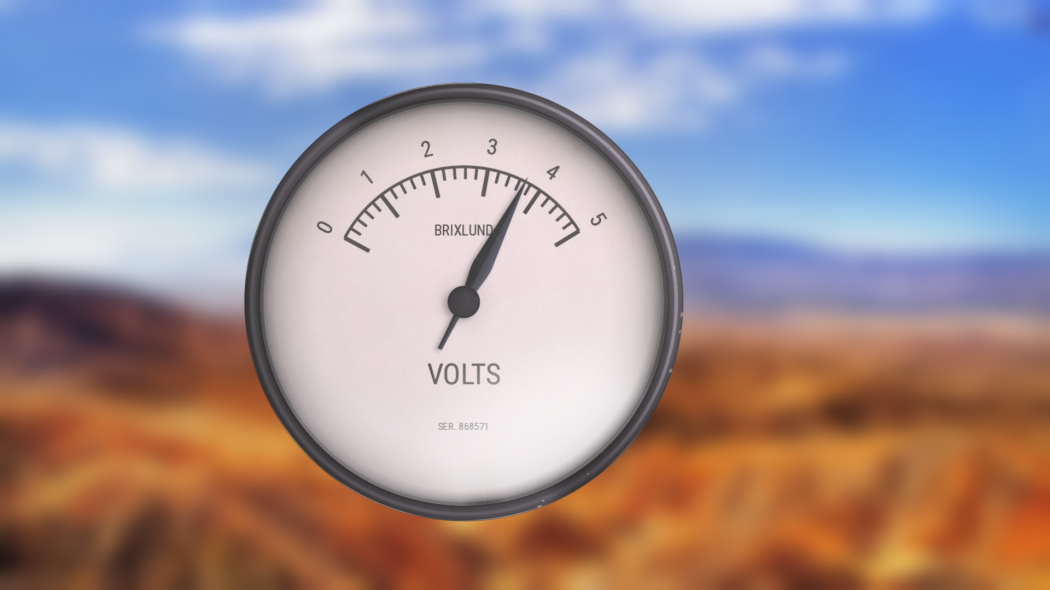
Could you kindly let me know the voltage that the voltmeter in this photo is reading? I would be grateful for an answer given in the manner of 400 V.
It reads 3.7 V
